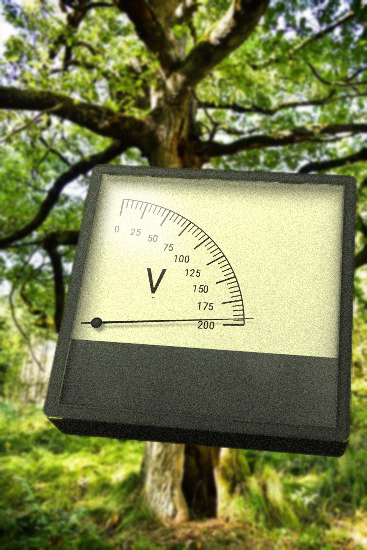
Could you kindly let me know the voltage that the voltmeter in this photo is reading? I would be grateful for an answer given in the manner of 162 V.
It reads 195 V
